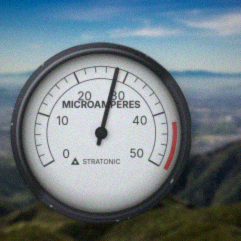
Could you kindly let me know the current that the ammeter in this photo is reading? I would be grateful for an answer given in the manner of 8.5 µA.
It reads 28 µA
